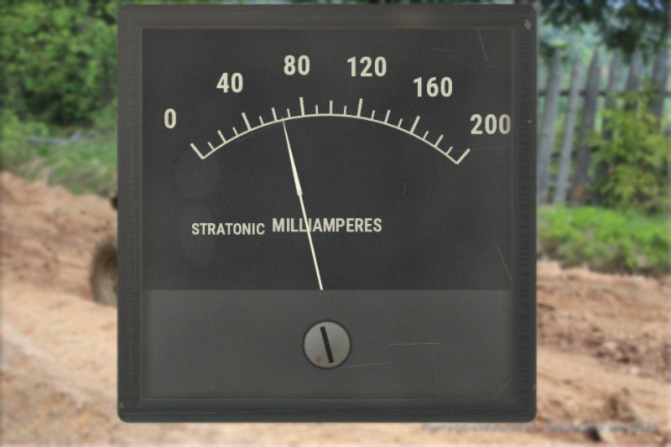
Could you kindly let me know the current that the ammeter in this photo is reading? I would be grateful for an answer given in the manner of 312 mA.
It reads 65 mA
